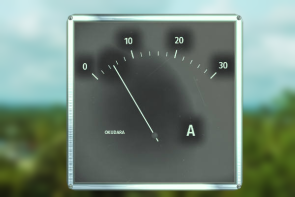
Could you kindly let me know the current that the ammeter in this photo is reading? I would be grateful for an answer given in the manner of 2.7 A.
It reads 5 A
